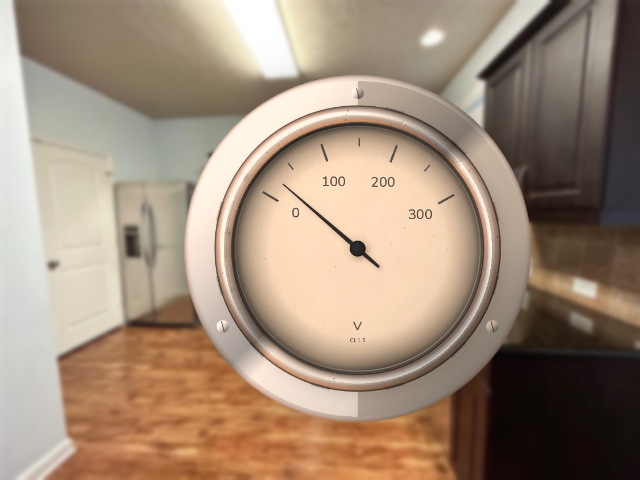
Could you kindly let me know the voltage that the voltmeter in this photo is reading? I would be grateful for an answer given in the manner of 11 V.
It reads 25 V
